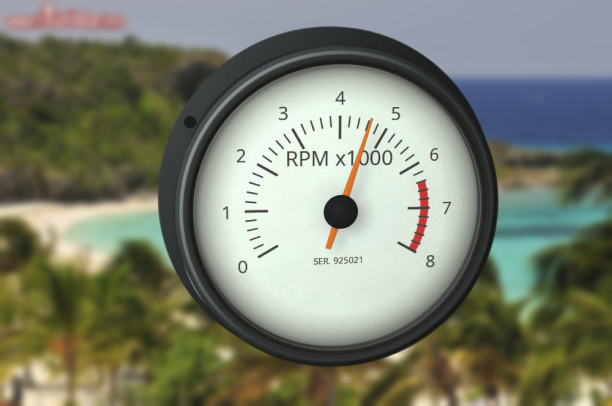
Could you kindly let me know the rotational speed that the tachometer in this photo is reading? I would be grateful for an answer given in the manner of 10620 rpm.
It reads 4600 rpm
